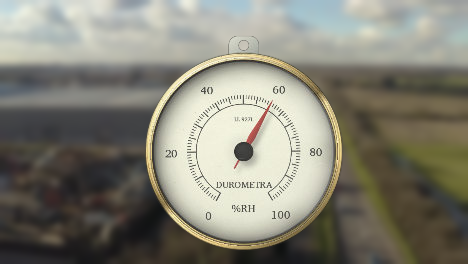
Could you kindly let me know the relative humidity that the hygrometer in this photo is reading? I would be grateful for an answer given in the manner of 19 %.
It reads 60 %
